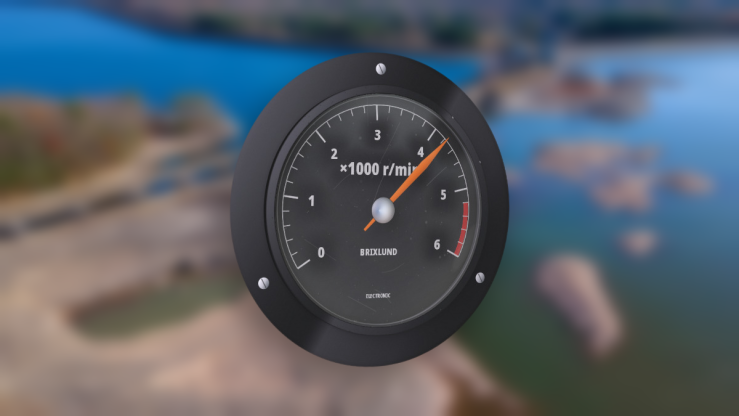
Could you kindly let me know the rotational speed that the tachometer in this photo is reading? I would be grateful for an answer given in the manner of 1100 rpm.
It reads 4200 rpm
